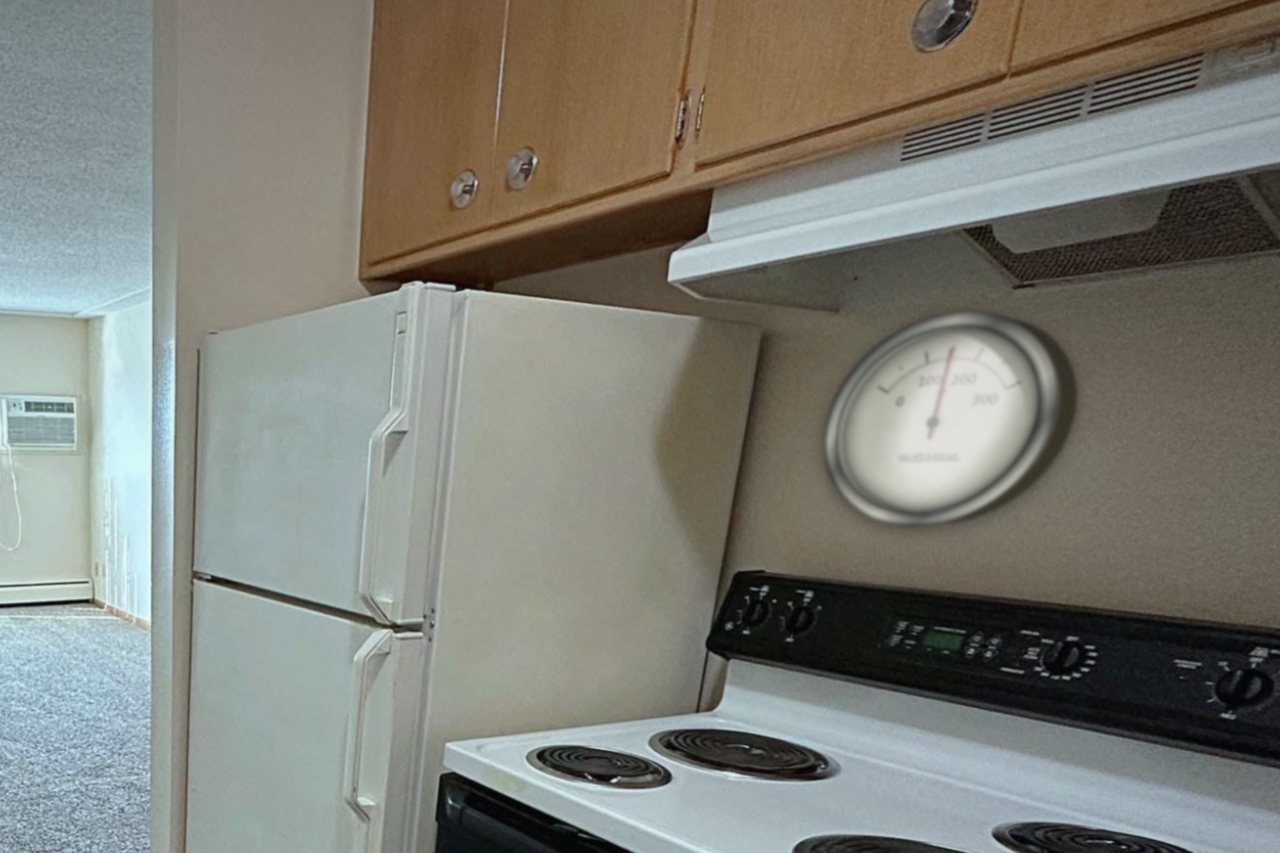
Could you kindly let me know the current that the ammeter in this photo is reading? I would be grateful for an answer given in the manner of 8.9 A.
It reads 150 A
